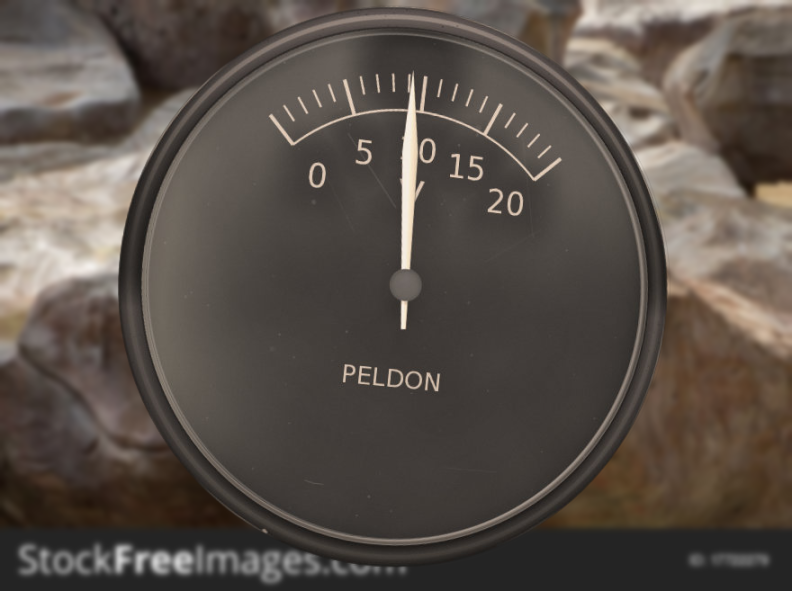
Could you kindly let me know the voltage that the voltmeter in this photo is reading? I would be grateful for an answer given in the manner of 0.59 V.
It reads 9 V
